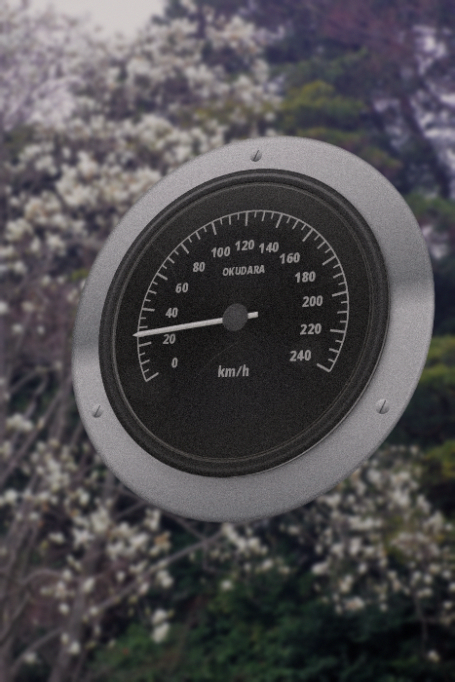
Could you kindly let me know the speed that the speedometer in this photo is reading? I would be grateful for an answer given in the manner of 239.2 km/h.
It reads 25 km/h
